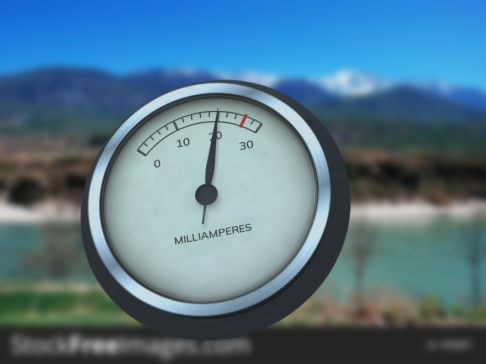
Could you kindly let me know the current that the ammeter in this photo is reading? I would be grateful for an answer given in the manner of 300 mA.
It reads 20 mA
